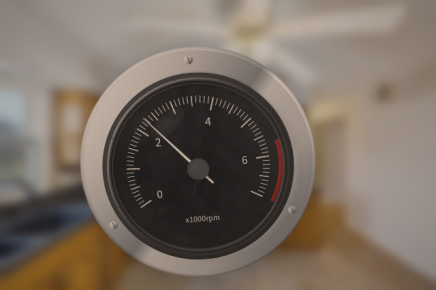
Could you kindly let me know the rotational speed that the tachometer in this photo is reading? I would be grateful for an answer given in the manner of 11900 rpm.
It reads 2300 rpm
